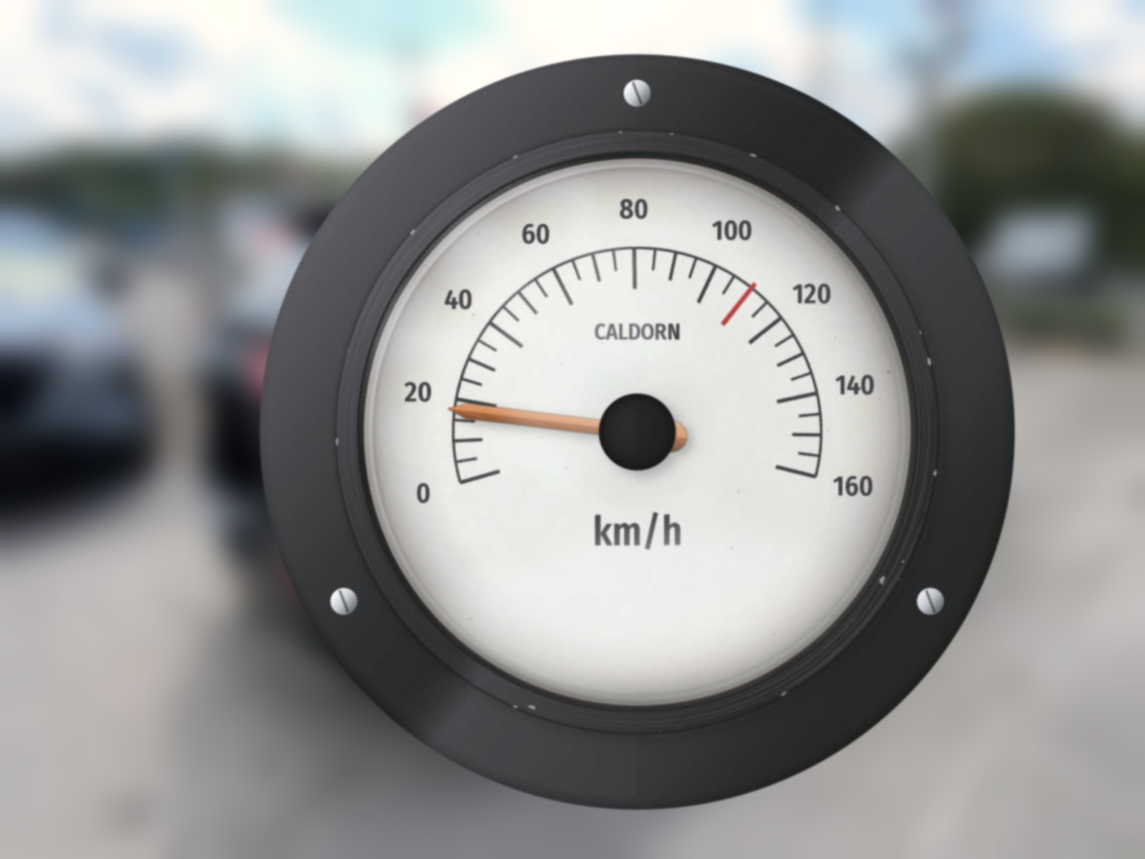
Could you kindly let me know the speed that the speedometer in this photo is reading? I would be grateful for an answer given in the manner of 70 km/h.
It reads 17.5 km/h
